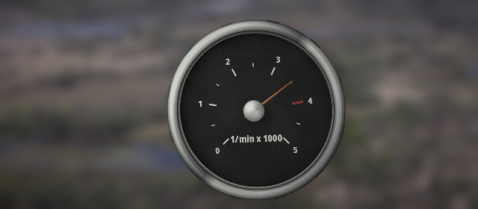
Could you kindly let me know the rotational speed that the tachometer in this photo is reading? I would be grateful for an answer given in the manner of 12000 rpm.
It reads 3500 rpm
